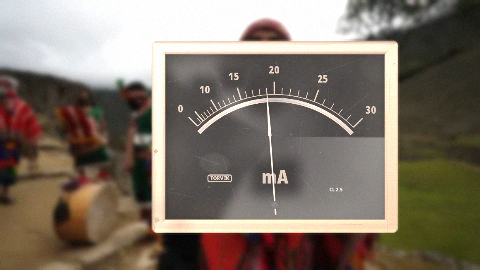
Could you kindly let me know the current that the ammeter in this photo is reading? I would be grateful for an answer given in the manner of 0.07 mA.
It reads 19 mA
